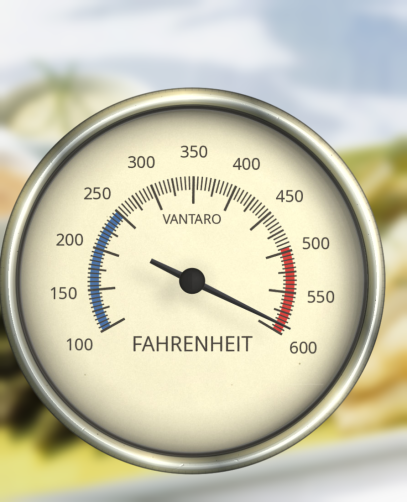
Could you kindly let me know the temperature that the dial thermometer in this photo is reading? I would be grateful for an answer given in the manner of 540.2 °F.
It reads 590 °F
